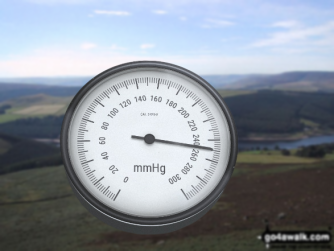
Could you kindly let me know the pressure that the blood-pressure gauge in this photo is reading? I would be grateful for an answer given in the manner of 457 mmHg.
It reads 250 mmHg
